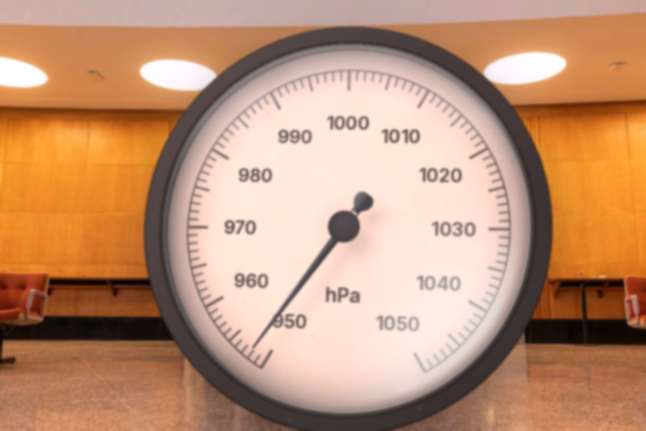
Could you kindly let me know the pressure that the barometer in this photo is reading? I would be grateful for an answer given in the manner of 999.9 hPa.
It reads 952 hPa
